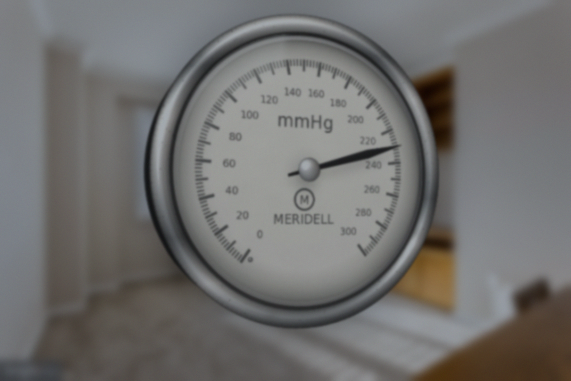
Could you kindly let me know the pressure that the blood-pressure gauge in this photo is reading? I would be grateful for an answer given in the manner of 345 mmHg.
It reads 230 mmHg
